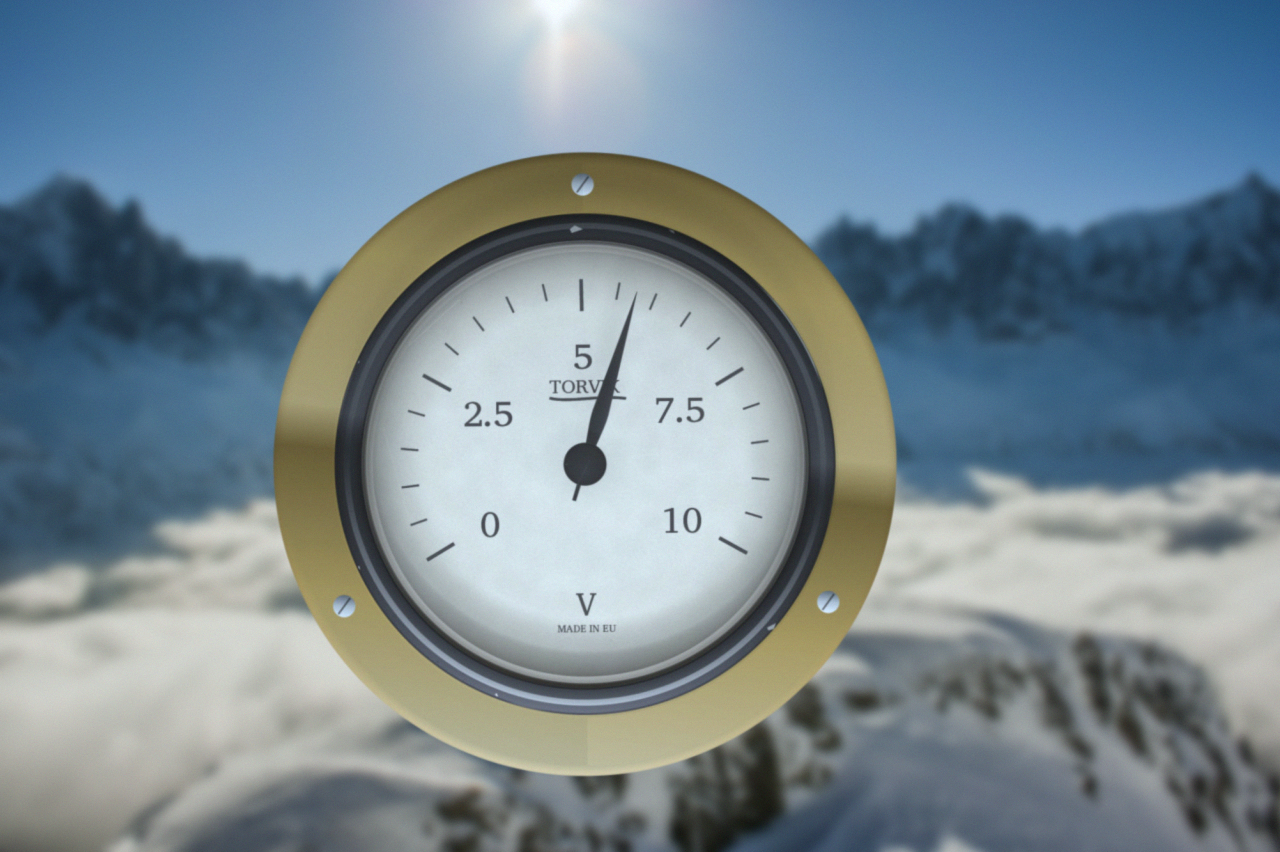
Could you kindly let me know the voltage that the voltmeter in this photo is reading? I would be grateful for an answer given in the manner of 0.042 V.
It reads 5.75 V
